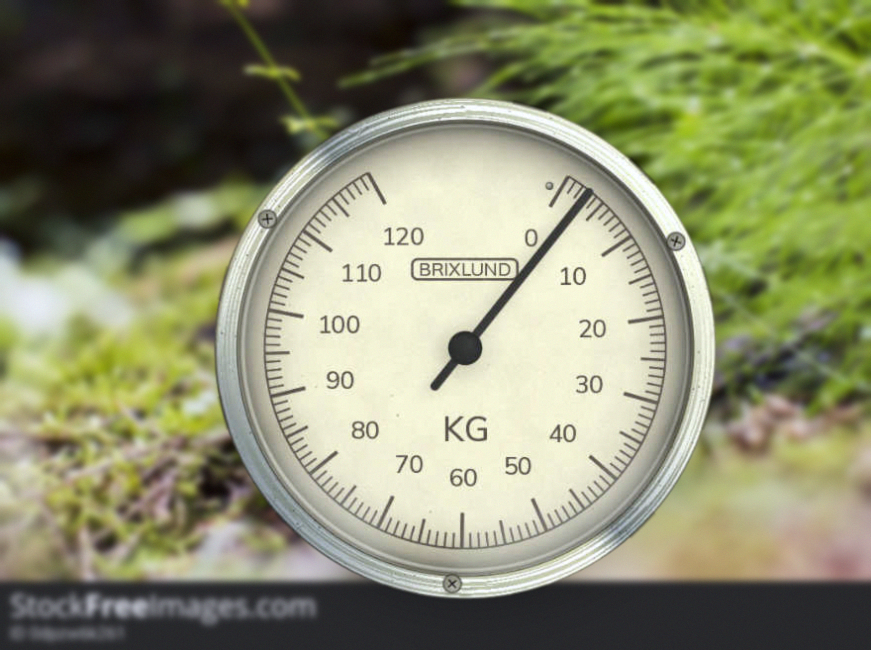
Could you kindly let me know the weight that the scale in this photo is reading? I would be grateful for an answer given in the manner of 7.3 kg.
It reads 3 kg
